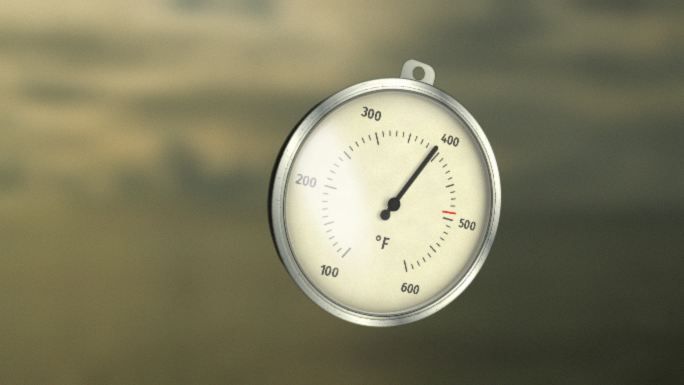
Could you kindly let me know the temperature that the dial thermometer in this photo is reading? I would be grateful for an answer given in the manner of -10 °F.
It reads 390 °F
